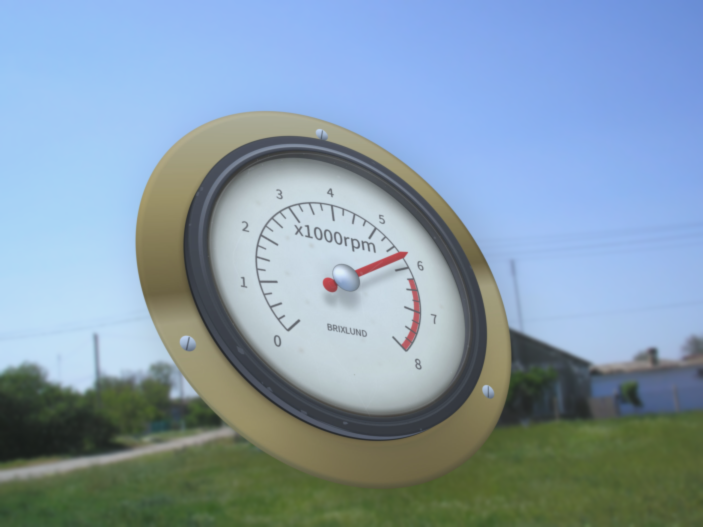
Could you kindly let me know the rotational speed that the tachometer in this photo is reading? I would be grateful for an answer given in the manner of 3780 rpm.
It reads 5750 rpm
